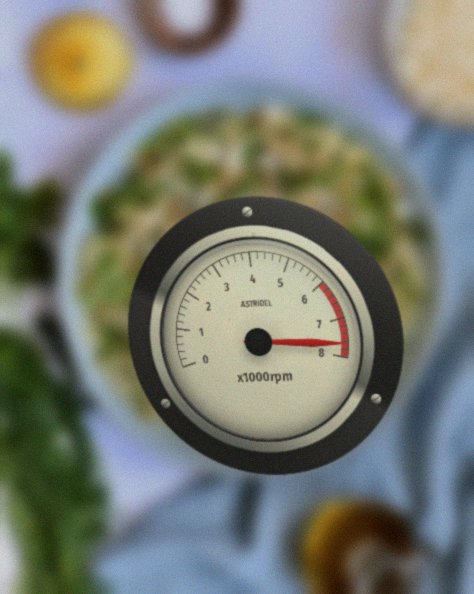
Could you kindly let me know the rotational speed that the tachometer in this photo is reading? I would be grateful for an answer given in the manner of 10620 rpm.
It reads 7600 rpm
